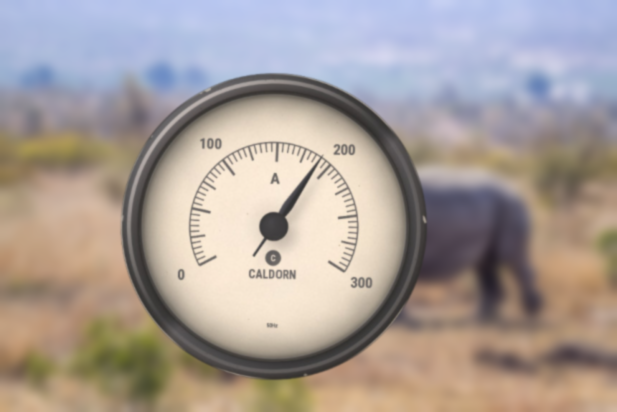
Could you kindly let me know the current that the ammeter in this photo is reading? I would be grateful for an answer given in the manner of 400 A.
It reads 190 A
